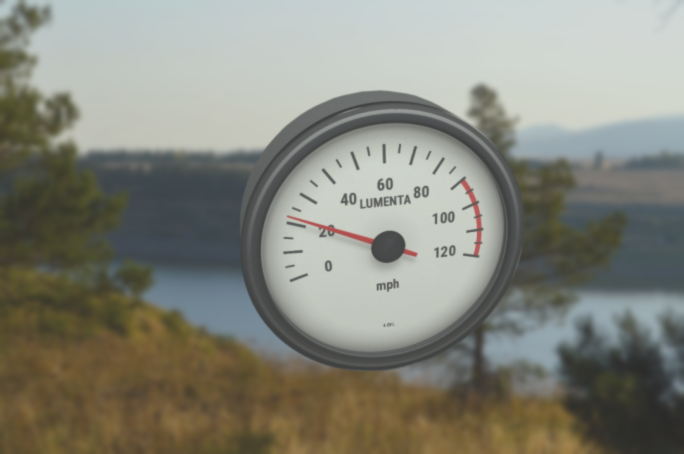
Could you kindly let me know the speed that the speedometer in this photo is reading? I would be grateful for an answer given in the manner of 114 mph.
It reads 22.5 mph
